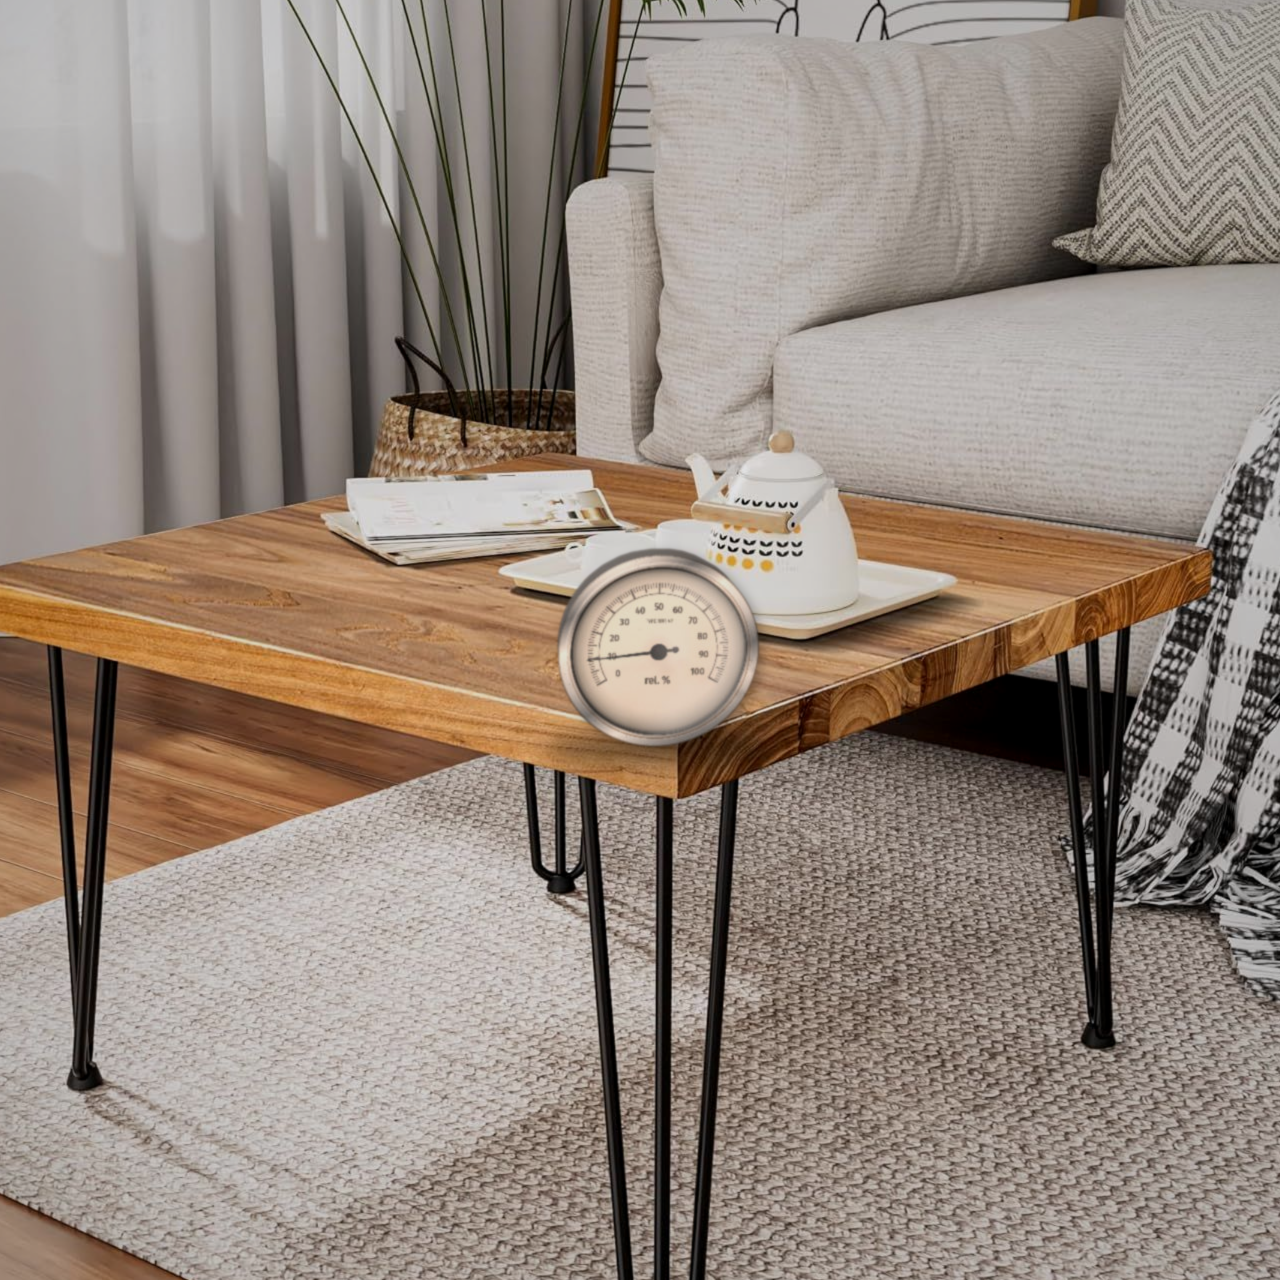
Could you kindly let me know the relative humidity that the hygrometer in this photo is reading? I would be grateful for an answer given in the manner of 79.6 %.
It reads 10 %
